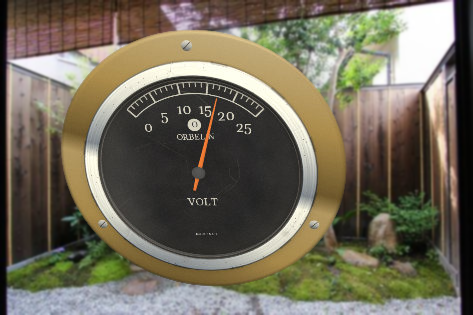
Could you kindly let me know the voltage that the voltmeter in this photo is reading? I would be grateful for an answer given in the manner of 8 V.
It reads 17 V
